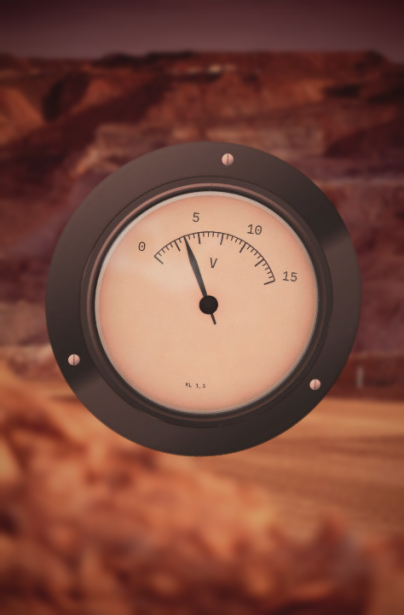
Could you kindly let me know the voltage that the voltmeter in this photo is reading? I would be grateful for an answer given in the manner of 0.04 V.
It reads 3.5 V
